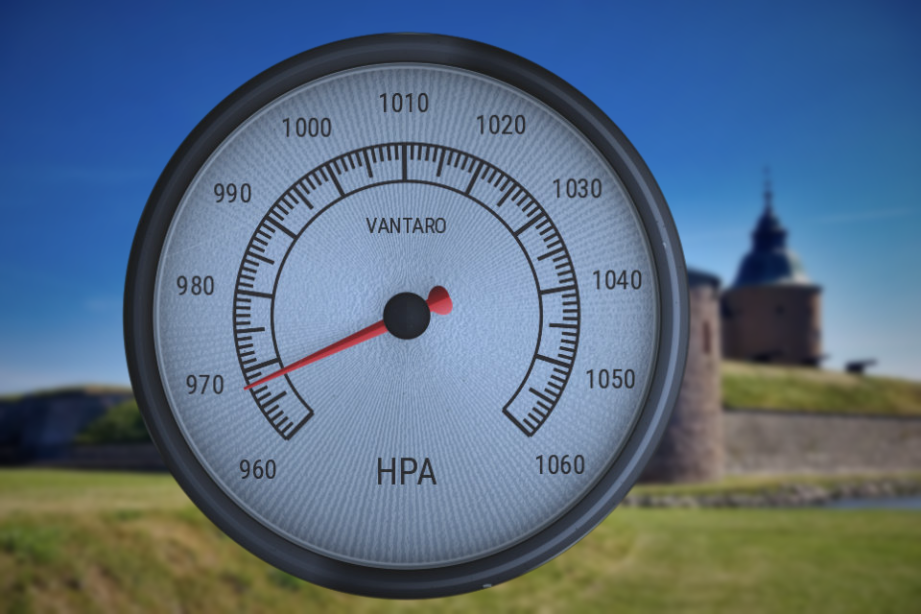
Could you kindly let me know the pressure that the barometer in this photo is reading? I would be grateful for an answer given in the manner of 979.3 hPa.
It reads 968 hPa
